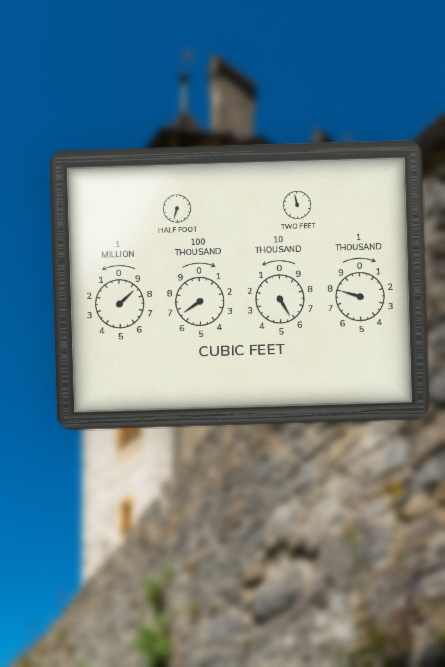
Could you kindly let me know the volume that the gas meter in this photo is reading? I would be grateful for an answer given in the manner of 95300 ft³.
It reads 865800 ft³
